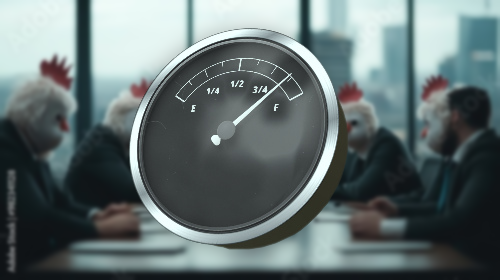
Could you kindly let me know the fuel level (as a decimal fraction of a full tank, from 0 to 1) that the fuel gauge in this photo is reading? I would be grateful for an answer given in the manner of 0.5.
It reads 0.875
